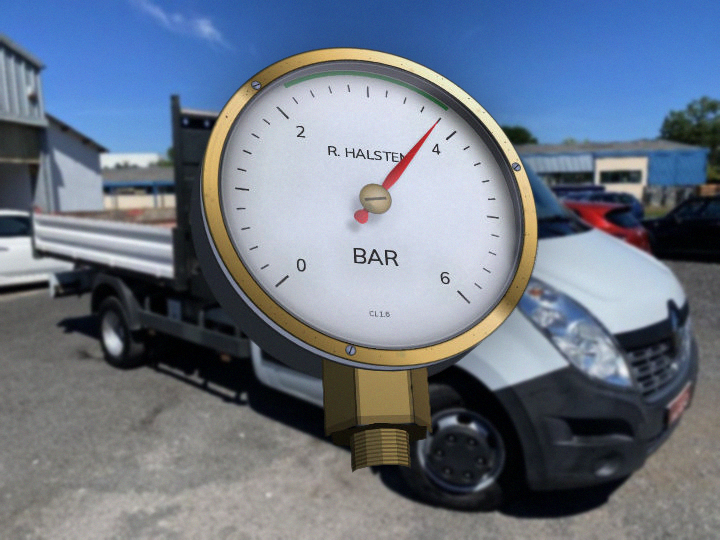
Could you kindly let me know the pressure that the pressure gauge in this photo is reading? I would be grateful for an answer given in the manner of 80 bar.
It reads 3.8 bar
